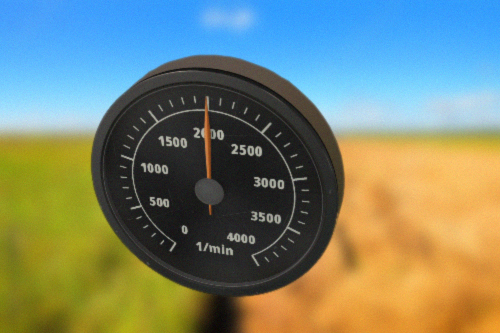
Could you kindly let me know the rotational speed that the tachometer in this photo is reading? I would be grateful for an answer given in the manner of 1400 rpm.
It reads 2000 rpm
